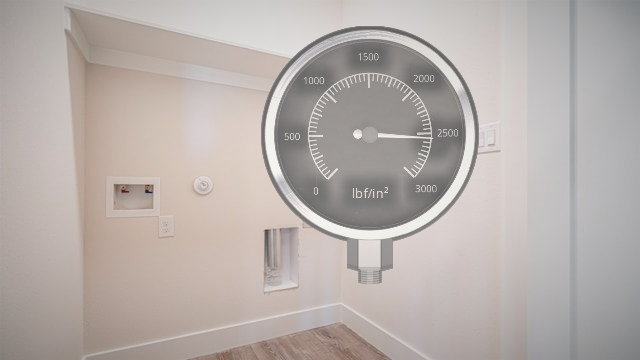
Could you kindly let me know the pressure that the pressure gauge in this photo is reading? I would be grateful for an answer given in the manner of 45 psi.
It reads 2550 psi
